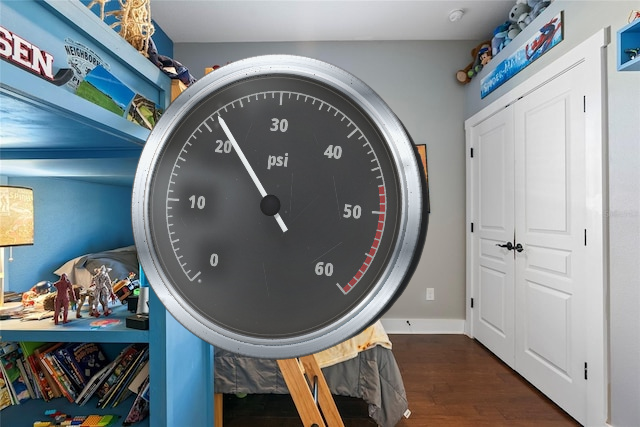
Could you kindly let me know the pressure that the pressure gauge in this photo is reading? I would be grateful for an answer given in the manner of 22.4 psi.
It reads 22 psi
